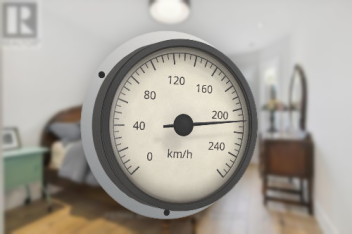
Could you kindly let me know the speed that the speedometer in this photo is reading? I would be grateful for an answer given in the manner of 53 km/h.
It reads 210 km/h
